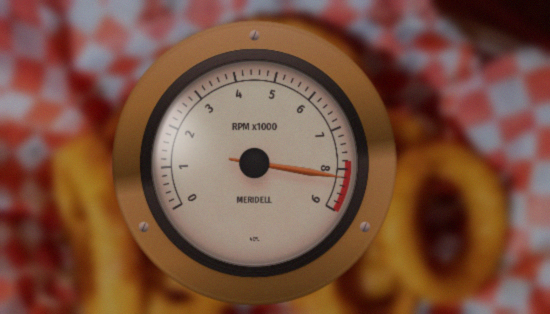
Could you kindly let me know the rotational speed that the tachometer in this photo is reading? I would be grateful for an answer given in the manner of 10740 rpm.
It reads 8200 rpm
